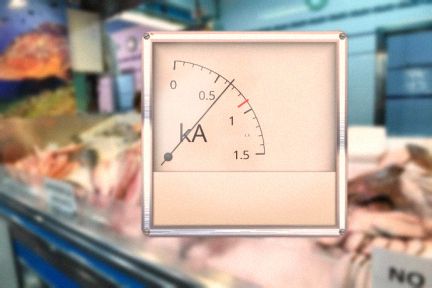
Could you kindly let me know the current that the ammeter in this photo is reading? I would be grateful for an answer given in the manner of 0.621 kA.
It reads 0.65 kA
